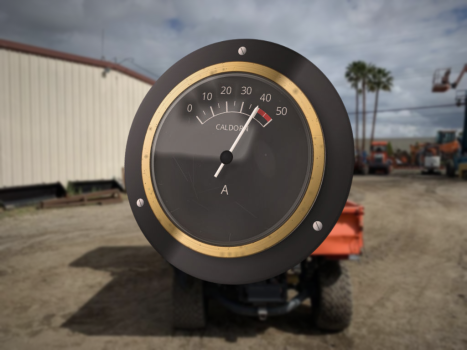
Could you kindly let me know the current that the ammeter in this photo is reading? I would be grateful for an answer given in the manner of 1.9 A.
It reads 40 A
